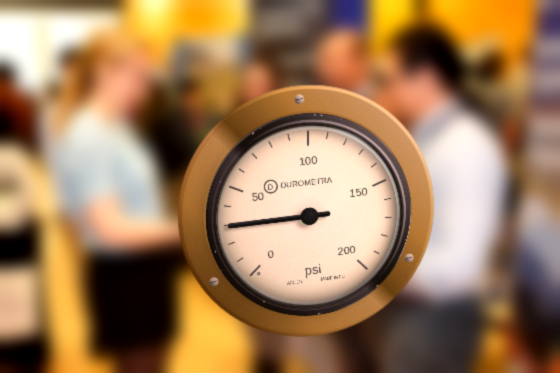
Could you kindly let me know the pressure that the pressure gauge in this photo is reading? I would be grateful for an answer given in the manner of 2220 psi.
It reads 30 psi
